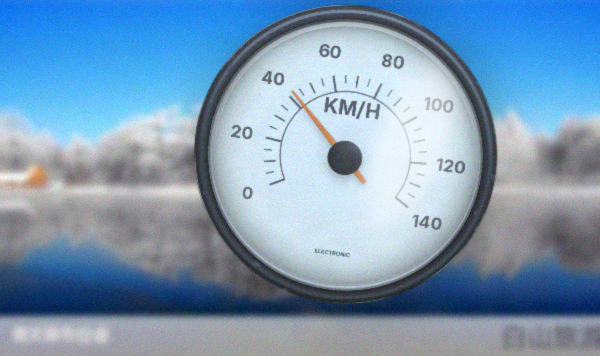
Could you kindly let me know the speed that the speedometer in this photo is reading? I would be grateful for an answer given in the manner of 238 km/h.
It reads 42.5 km/h
